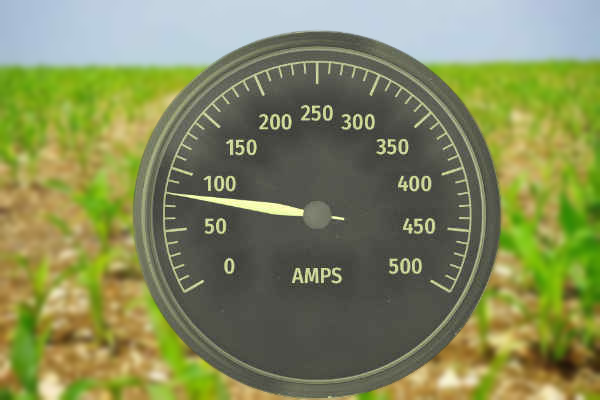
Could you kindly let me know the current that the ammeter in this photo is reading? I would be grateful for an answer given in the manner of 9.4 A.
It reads 80 A
